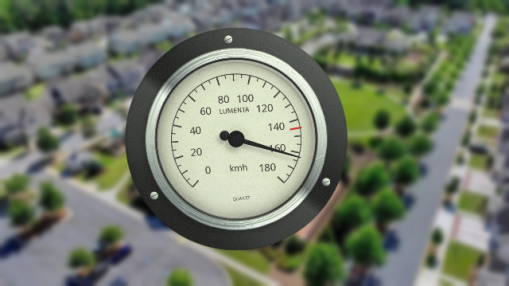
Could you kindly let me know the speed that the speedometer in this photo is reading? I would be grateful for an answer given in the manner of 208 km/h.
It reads 162.5 km/h
